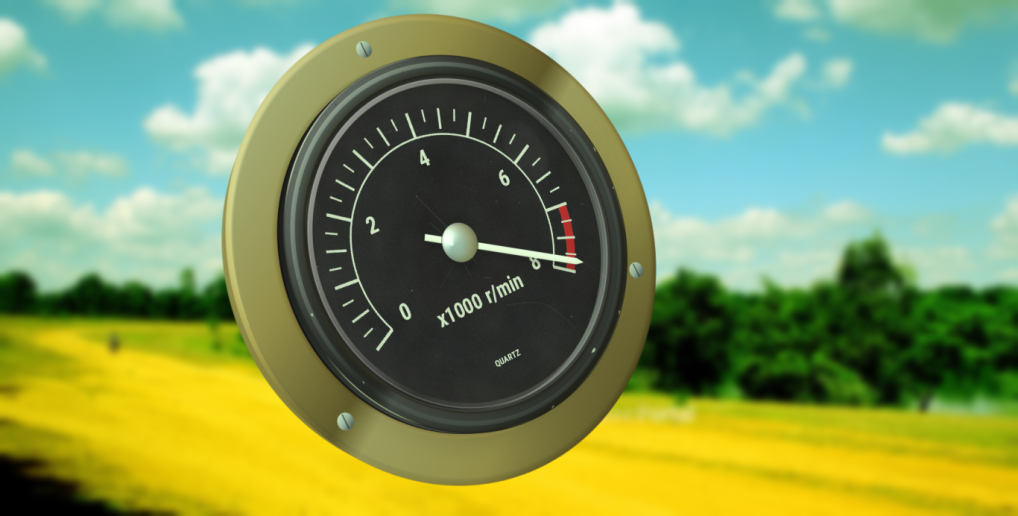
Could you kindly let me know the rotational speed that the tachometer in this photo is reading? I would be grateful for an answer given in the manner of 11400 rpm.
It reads 7875 rpm
